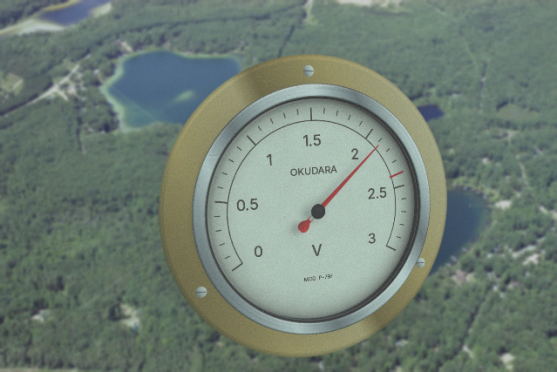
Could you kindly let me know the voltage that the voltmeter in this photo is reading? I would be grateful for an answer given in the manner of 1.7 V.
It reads 2.1 V
